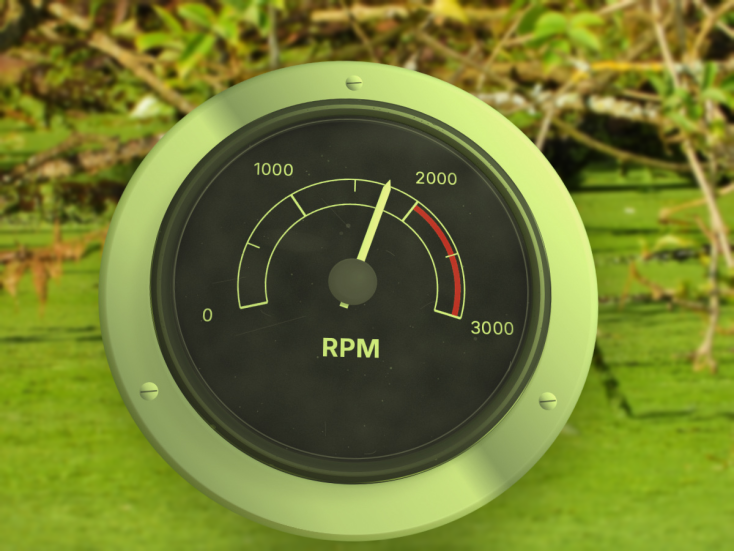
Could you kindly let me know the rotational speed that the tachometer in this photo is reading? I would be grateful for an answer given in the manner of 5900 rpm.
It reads 1750 rpm
